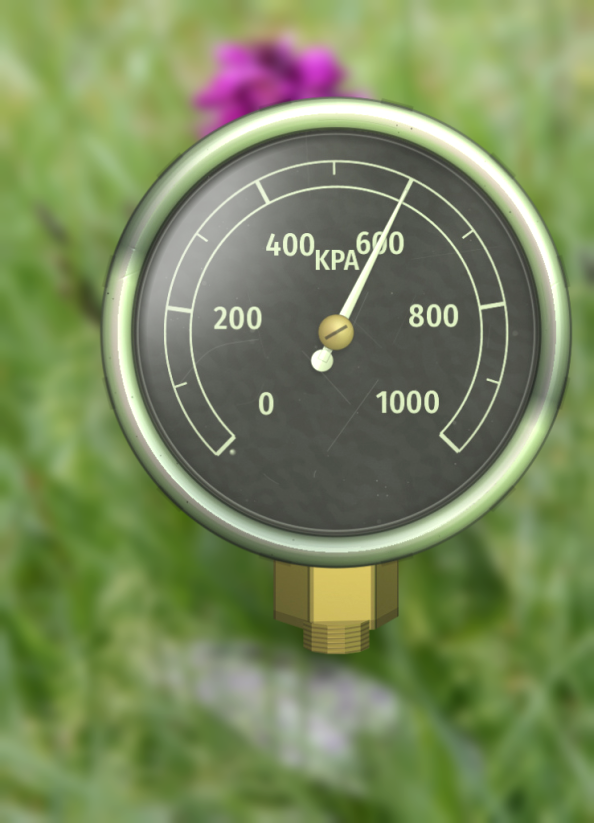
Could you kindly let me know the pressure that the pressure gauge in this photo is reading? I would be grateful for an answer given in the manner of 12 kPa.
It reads 600 kPa
